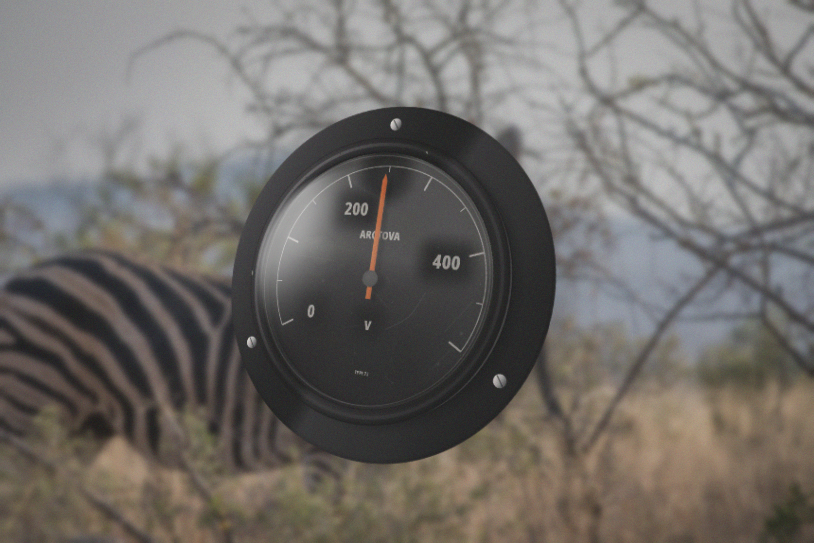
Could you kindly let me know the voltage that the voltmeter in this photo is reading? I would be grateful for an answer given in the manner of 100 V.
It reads 250 V
